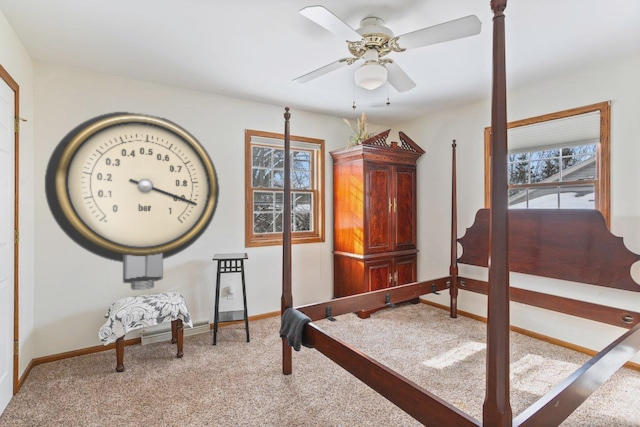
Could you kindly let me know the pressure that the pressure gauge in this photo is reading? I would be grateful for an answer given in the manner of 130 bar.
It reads 0.9 bar
